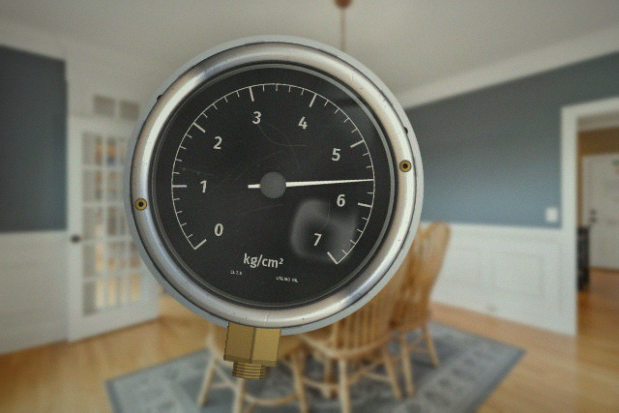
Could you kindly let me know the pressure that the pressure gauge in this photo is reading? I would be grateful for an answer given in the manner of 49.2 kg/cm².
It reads 5.6 kg/cm²
